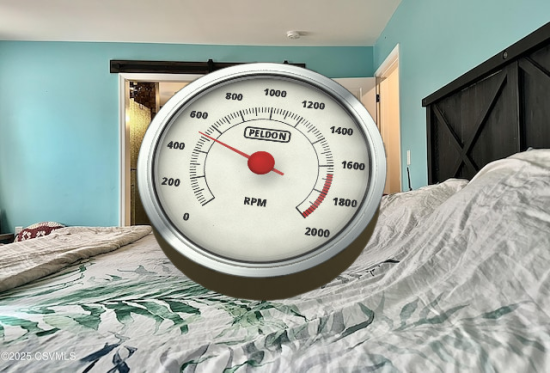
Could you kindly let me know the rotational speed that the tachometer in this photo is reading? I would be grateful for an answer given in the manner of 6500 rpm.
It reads 500 rpm
